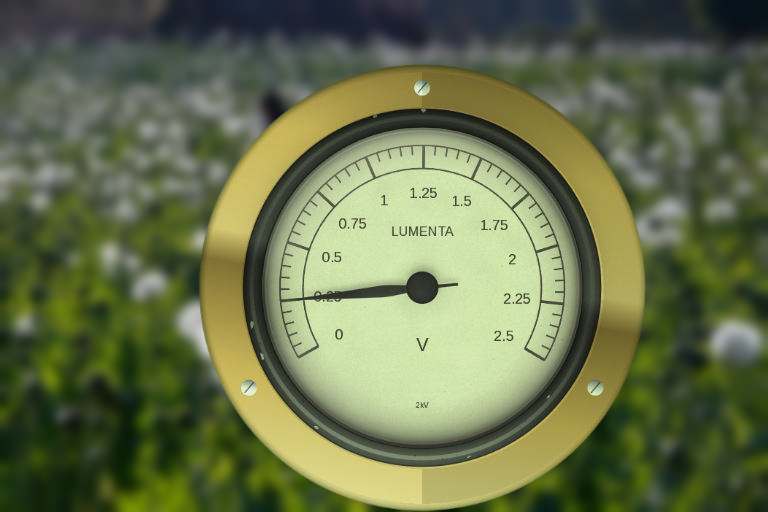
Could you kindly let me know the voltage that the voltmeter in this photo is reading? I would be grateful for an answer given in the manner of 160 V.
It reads 0.25 V
